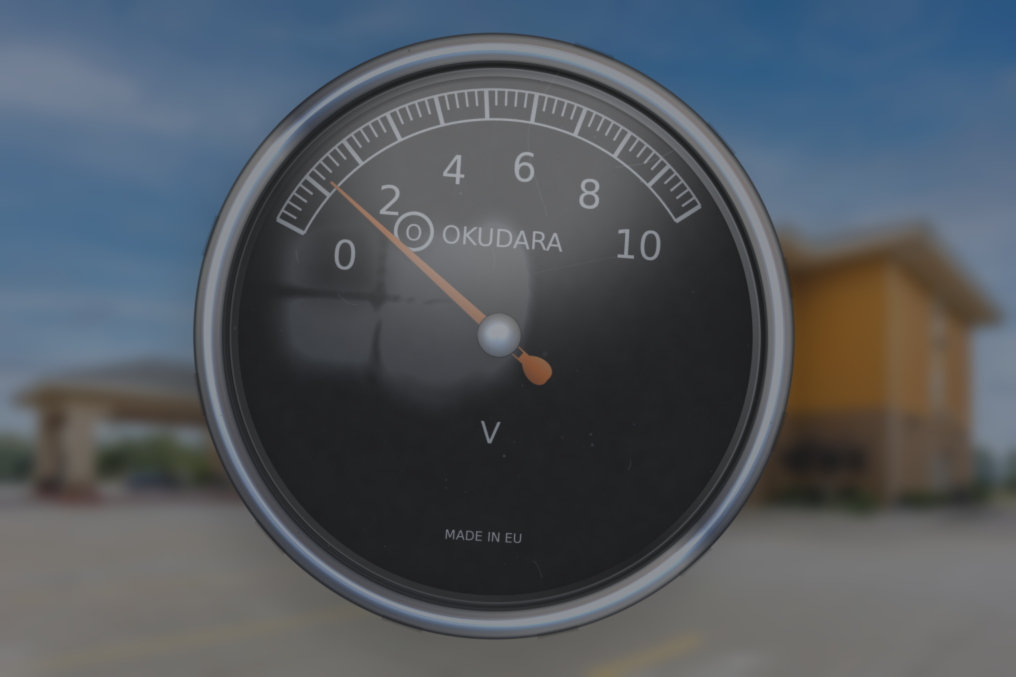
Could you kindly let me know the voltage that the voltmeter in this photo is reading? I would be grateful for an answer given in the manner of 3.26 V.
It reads 1.2 V
